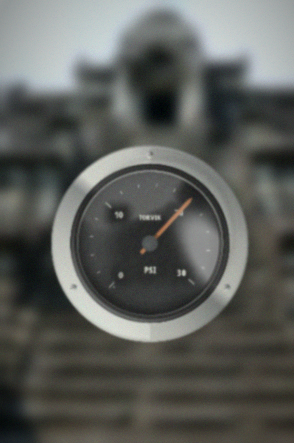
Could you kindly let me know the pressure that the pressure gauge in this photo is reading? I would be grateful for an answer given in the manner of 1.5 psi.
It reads 20 psi
